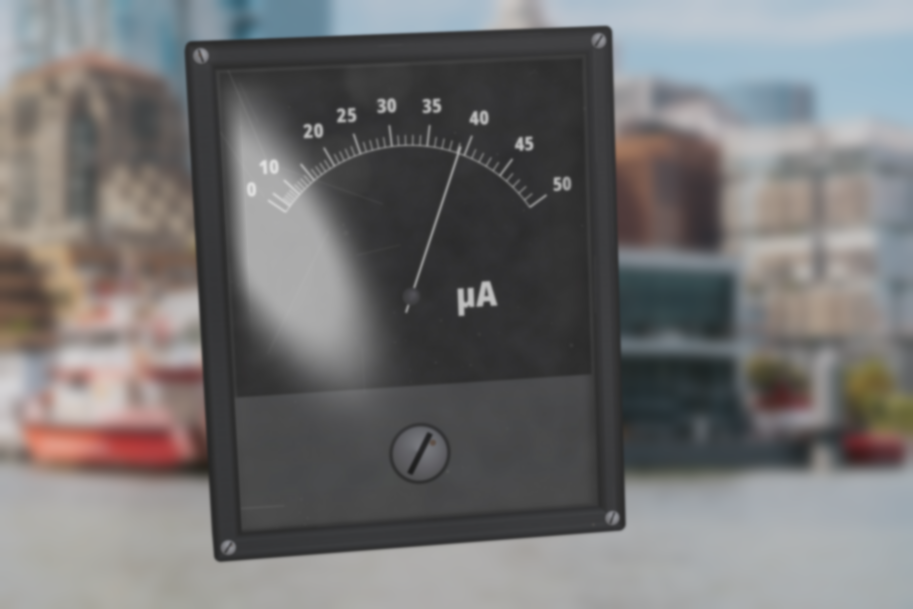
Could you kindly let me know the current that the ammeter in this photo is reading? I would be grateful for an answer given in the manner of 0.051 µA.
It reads 39 µA
